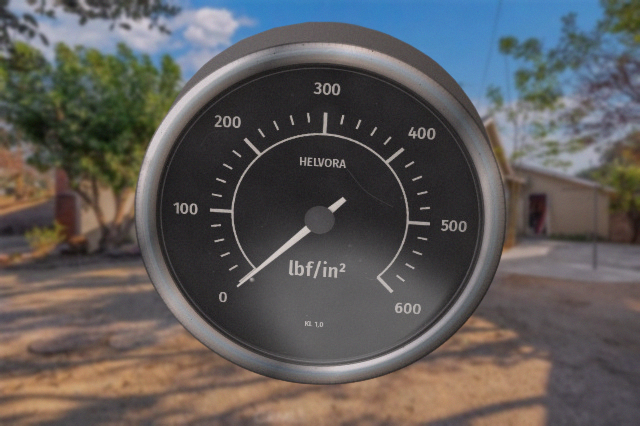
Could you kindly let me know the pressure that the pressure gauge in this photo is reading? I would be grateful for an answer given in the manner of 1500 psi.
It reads 0 psi
